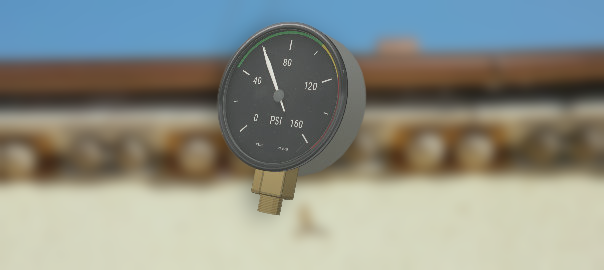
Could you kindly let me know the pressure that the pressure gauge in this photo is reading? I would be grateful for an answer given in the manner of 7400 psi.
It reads 60 psi
